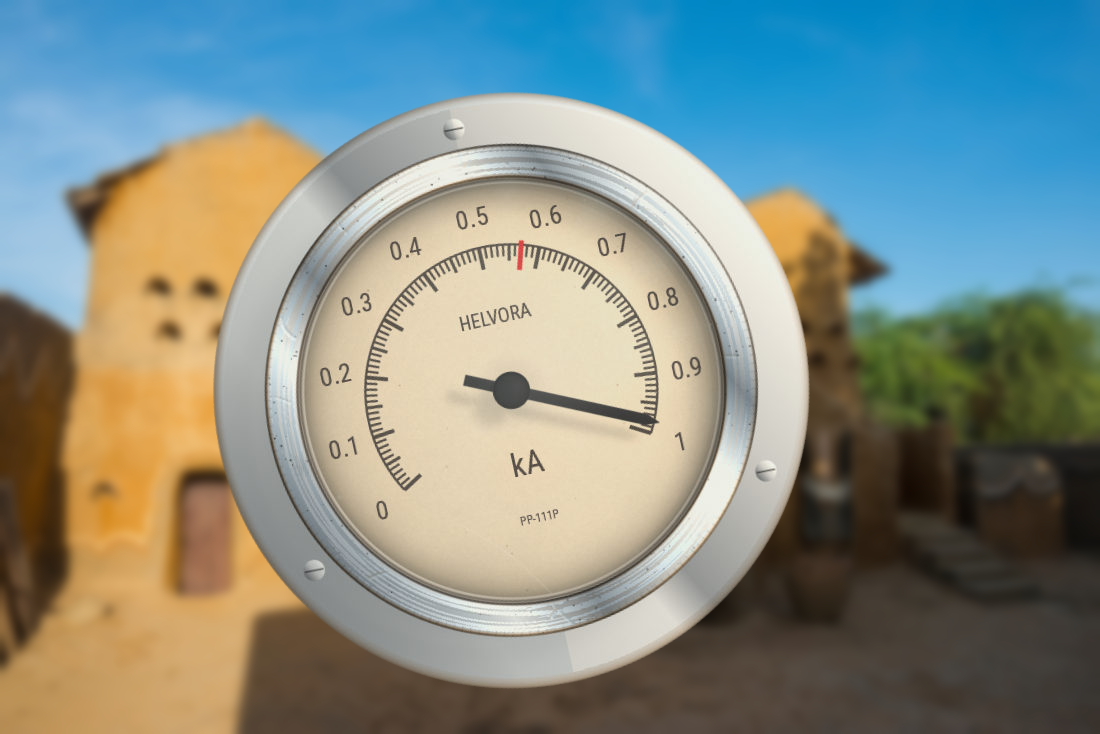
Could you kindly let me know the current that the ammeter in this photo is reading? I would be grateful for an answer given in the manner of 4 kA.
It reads 0.98 kA
